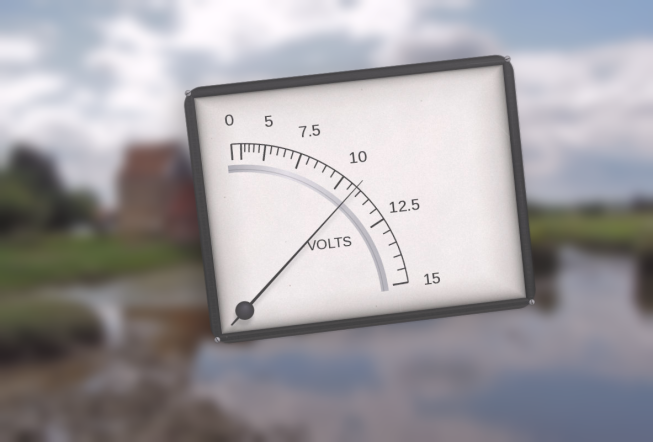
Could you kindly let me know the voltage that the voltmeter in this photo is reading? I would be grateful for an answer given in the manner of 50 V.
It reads 10.75 V
